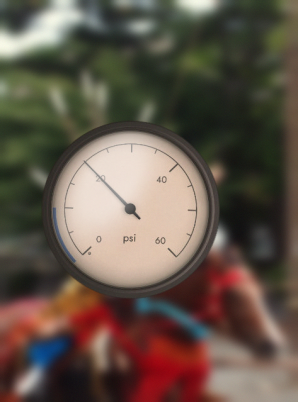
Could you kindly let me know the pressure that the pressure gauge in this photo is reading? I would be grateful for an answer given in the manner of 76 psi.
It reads 20 psi
